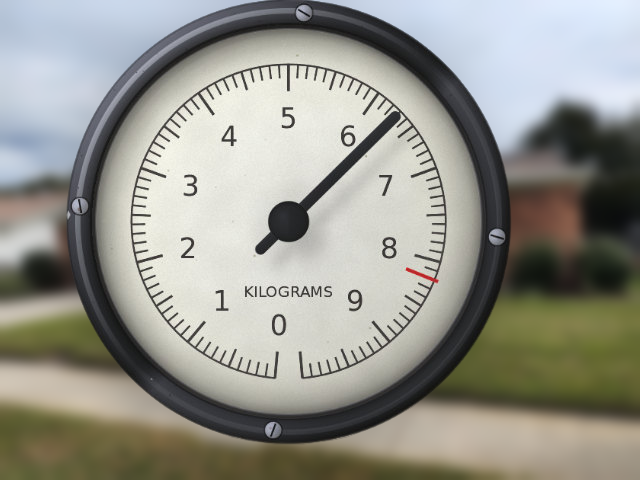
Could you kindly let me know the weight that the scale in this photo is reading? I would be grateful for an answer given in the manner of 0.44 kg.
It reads 6.3 kg
